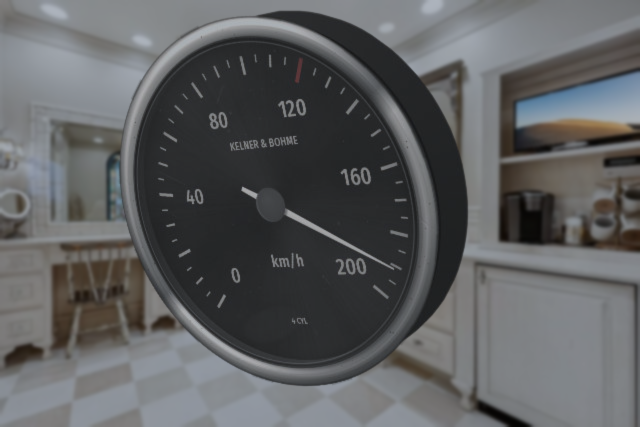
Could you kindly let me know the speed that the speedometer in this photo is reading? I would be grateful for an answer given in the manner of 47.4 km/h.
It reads 190 km/h
